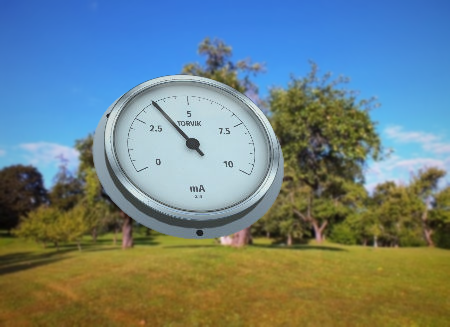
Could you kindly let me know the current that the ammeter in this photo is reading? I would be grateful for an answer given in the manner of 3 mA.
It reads 3.5 mA
